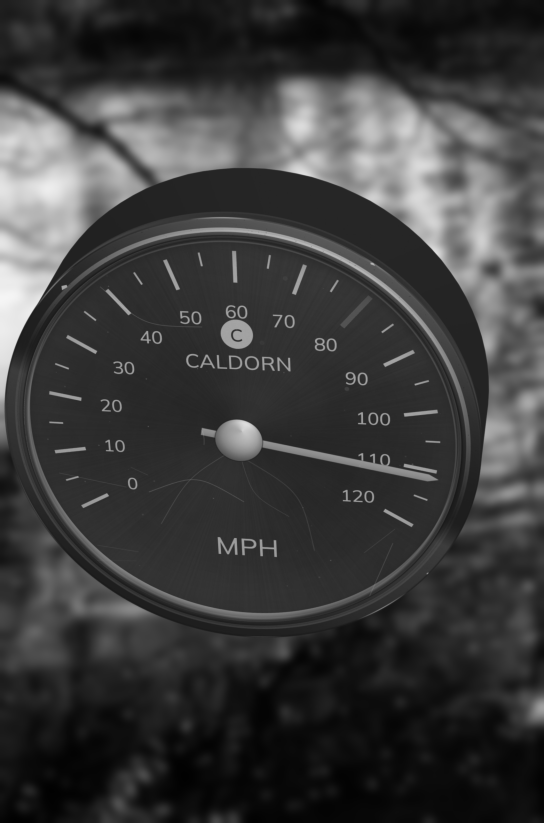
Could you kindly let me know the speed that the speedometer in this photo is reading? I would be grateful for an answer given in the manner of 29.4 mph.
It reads 110 mph
